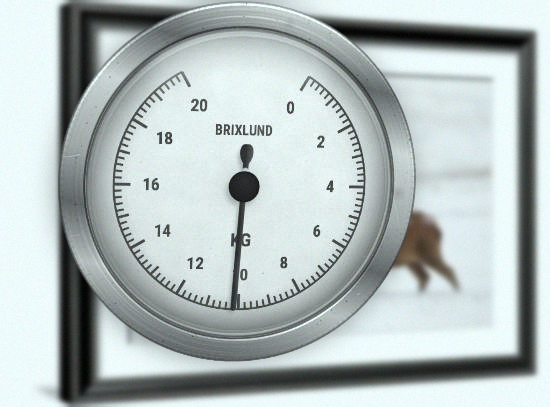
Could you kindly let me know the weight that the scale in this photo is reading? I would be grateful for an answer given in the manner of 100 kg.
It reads 10.2 kg
